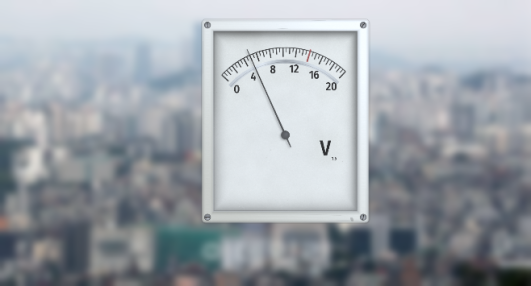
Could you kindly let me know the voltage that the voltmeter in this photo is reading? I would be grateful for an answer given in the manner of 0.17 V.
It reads 5 V
